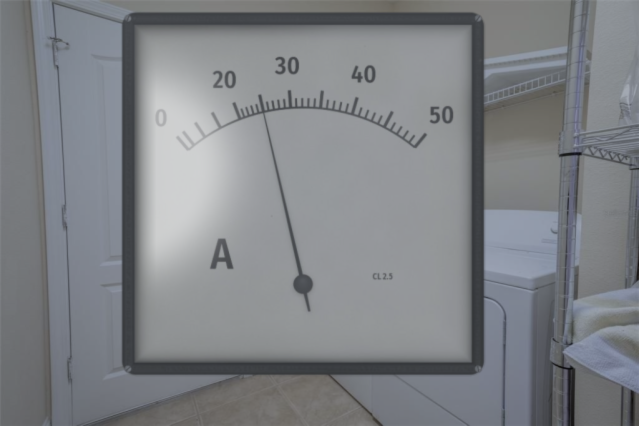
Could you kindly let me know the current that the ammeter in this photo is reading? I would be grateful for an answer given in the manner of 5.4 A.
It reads 25 A
